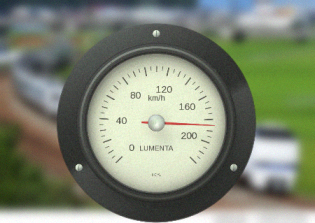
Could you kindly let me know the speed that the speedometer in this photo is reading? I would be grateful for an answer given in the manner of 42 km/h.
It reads 185 km/h
